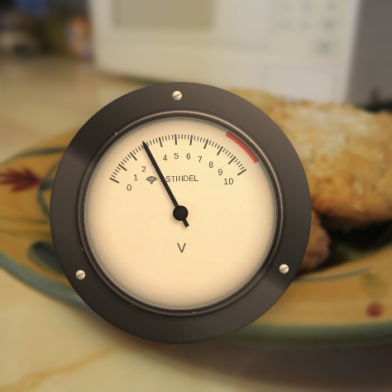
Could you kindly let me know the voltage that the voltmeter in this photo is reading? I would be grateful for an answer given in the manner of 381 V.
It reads 3 V
